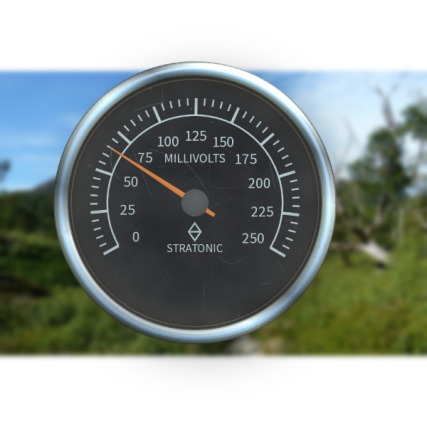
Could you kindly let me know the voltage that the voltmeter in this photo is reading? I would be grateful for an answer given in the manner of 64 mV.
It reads 65 mV
